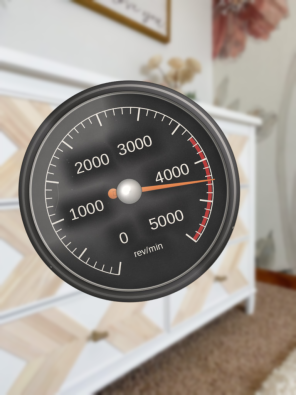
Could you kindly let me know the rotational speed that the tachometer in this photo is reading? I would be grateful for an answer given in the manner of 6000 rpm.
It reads 4250 rpm
